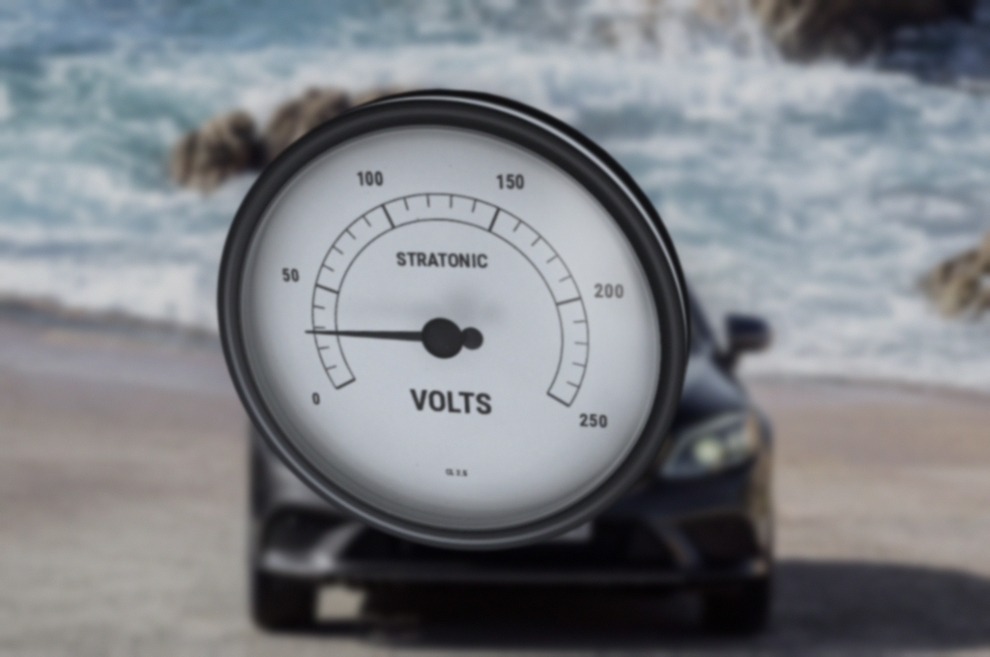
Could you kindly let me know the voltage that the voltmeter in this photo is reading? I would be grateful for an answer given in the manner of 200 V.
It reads 30 V
